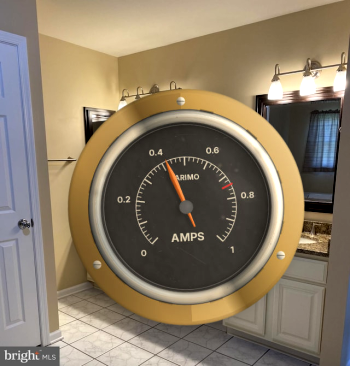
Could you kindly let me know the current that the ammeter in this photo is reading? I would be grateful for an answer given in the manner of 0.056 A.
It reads 0.42 A
